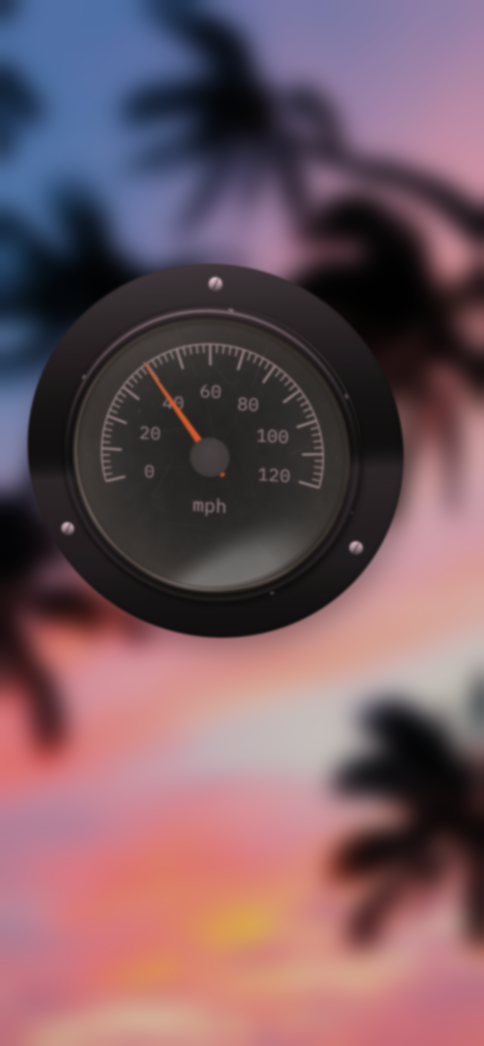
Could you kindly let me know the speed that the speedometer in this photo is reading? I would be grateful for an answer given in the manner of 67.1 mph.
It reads 40 mph
